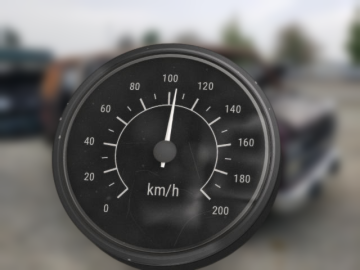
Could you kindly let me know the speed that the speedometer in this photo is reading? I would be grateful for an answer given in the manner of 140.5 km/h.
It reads 105 km/h
